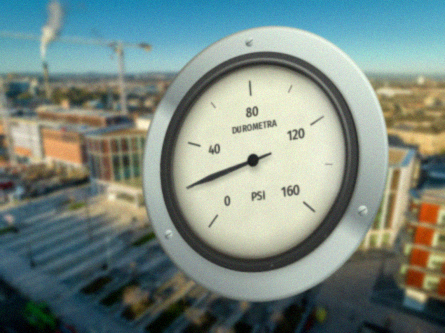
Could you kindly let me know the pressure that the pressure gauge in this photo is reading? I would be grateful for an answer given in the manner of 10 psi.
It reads 20 psi
